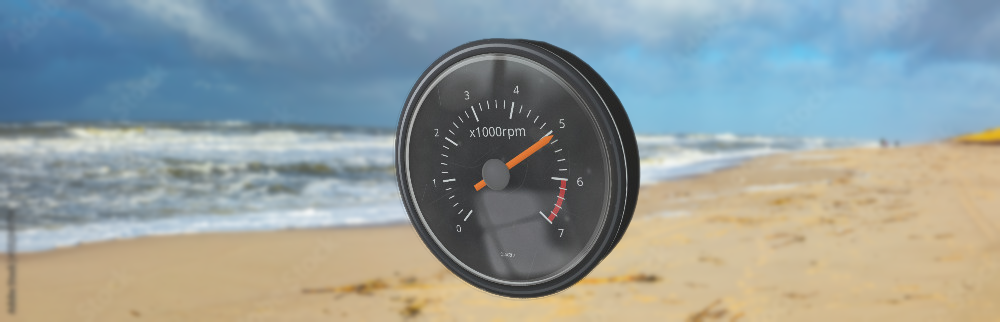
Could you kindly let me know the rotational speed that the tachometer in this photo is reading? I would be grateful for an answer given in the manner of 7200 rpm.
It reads 5100 rpm
